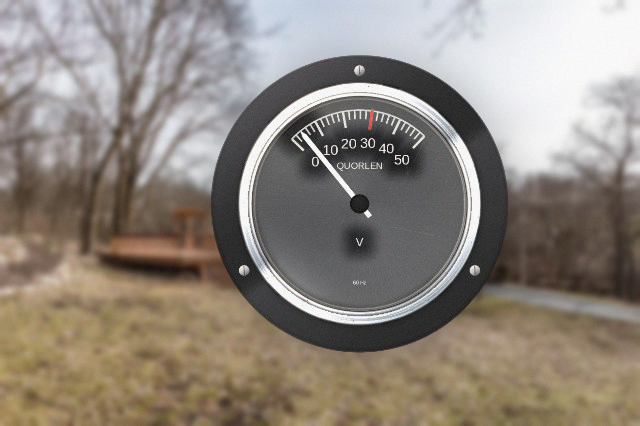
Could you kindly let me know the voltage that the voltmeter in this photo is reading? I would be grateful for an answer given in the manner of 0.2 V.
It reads 4 V
